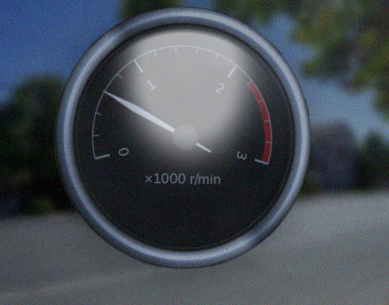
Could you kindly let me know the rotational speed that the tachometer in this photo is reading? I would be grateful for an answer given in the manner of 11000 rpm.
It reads 600 rpm
